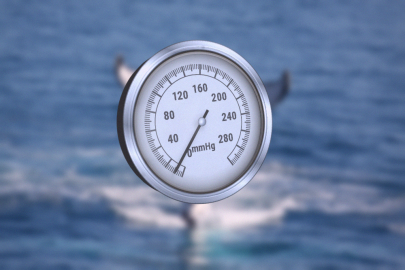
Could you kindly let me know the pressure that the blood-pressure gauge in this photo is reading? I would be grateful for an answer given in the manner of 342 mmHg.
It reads 10 mmHg
